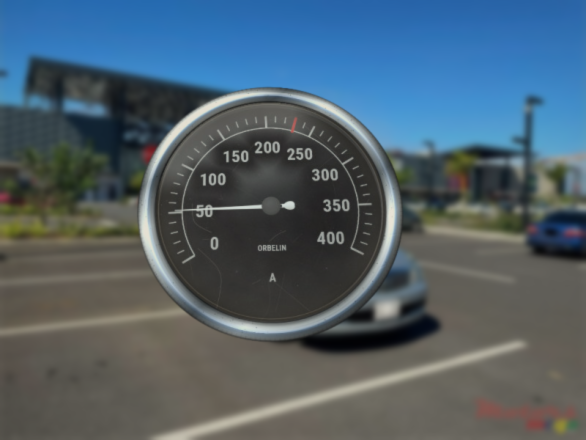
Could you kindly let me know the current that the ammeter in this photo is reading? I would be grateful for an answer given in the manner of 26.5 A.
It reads 50 A
